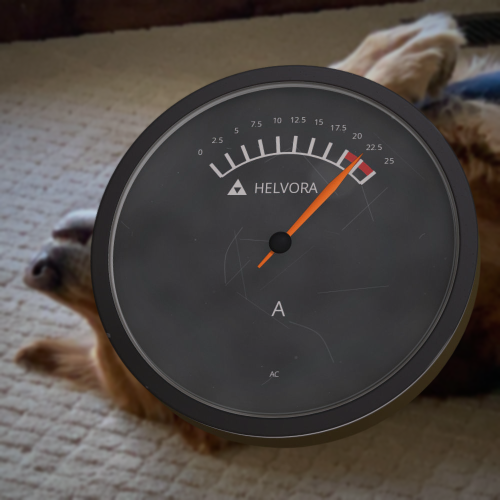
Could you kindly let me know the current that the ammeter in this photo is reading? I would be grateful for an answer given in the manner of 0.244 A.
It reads 22.5 A
